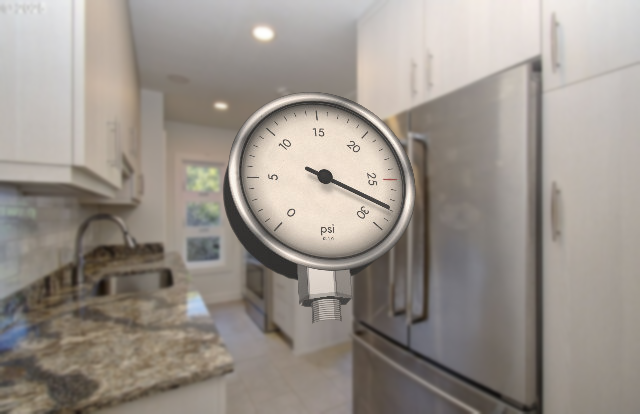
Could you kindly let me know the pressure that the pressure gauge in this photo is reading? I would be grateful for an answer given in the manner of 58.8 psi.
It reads 28 psi
